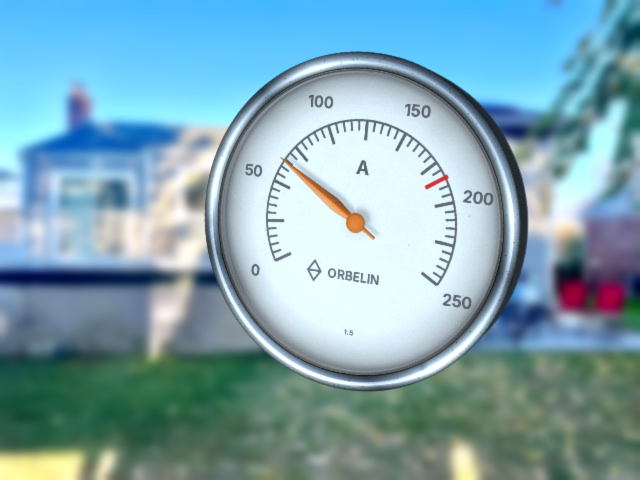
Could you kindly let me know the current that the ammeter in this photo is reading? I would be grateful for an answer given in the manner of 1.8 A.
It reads 65 A
